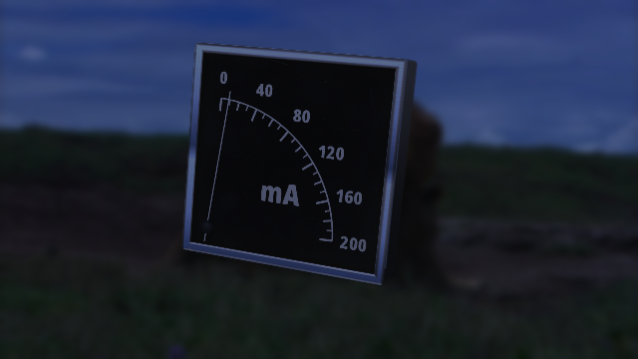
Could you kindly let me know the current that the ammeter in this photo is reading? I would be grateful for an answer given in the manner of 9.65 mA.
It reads 10 mA
